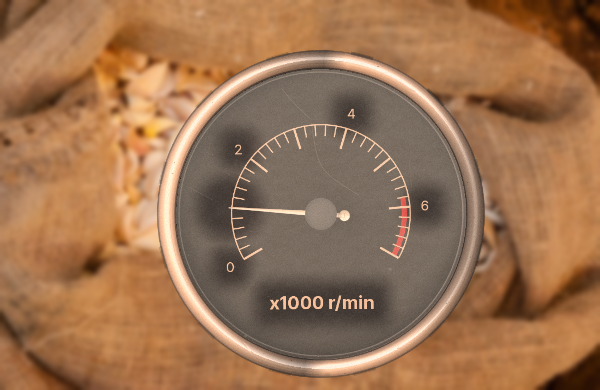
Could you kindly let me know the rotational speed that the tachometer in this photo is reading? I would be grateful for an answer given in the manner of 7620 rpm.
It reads 1000 rpm
